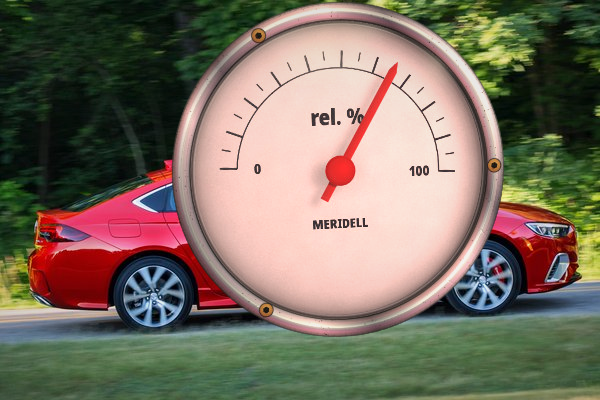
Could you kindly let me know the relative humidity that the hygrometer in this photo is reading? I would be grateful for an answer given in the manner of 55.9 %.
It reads 65 %
